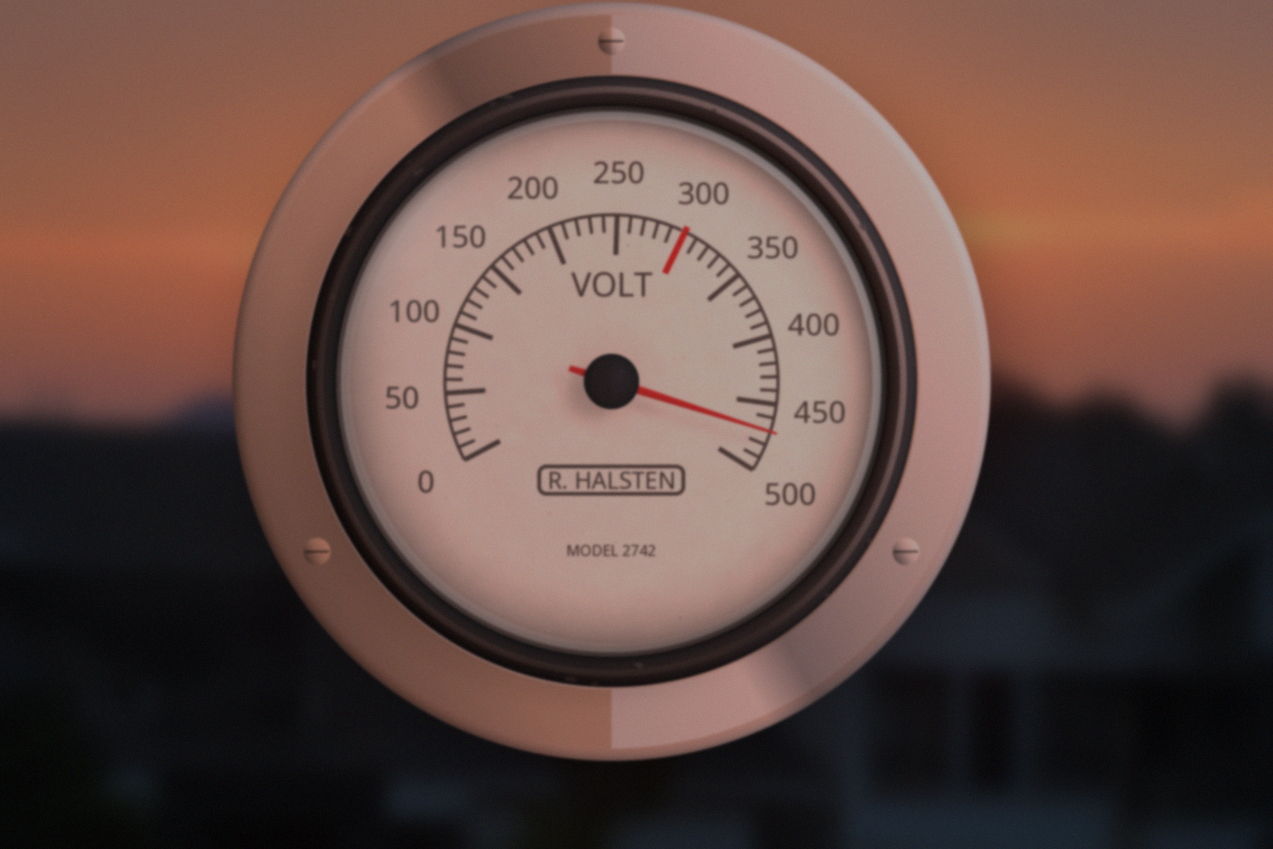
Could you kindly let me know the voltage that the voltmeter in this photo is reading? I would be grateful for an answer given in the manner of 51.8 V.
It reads 470 V
